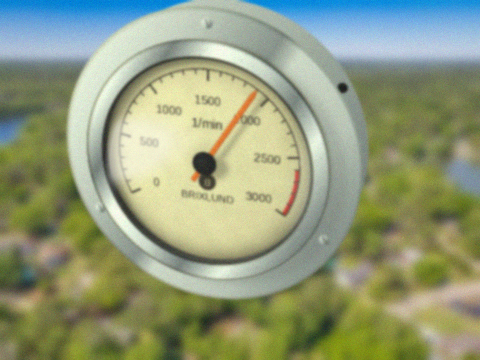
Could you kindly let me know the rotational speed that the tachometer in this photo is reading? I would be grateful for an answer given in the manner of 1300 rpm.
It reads 1900 rpm
